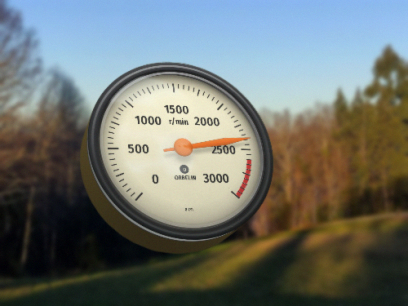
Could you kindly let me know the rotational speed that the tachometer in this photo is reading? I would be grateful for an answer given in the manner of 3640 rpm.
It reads 2400 rpm
